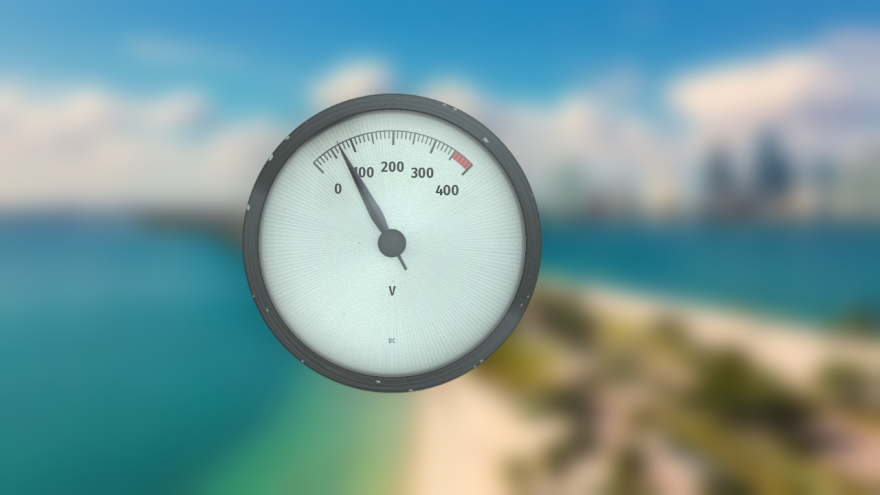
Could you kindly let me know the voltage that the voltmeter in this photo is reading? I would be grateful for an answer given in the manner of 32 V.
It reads 70 V
